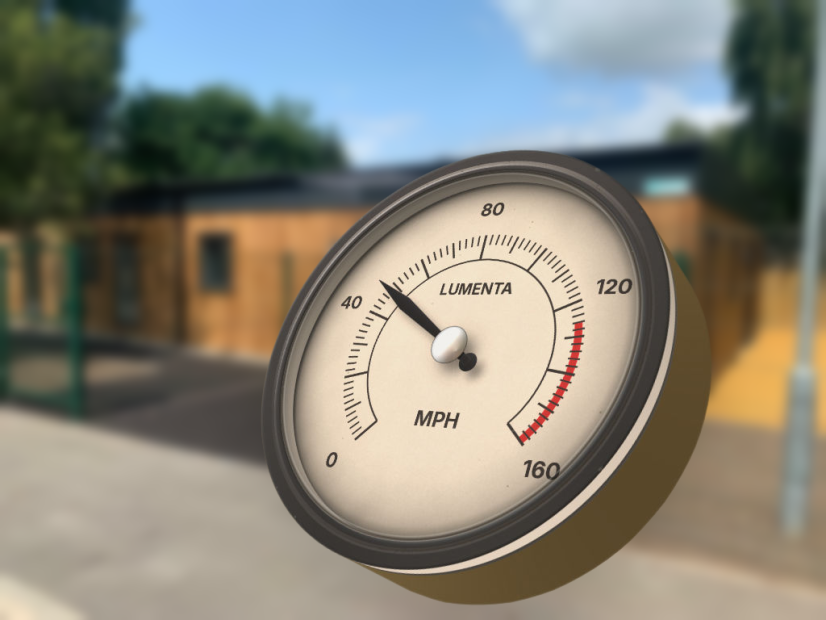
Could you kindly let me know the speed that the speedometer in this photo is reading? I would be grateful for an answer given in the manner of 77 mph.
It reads 48 mph
